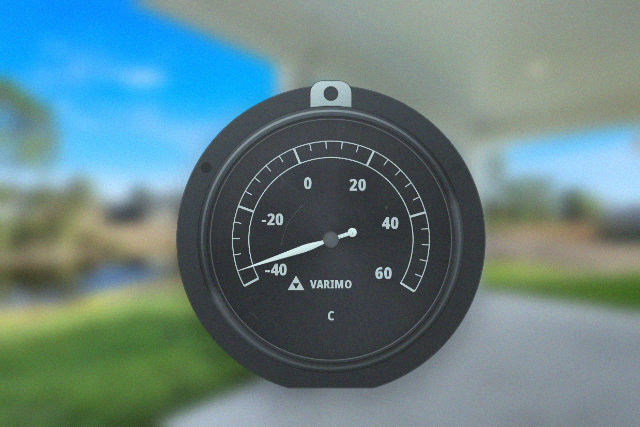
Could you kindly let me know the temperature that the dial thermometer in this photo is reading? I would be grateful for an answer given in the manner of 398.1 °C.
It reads -36 °C
